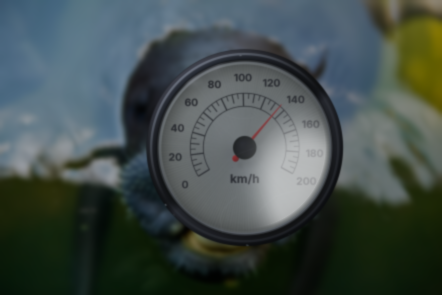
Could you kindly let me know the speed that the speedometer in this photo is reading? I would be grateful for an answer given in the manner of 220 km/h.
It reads 135 km/h
